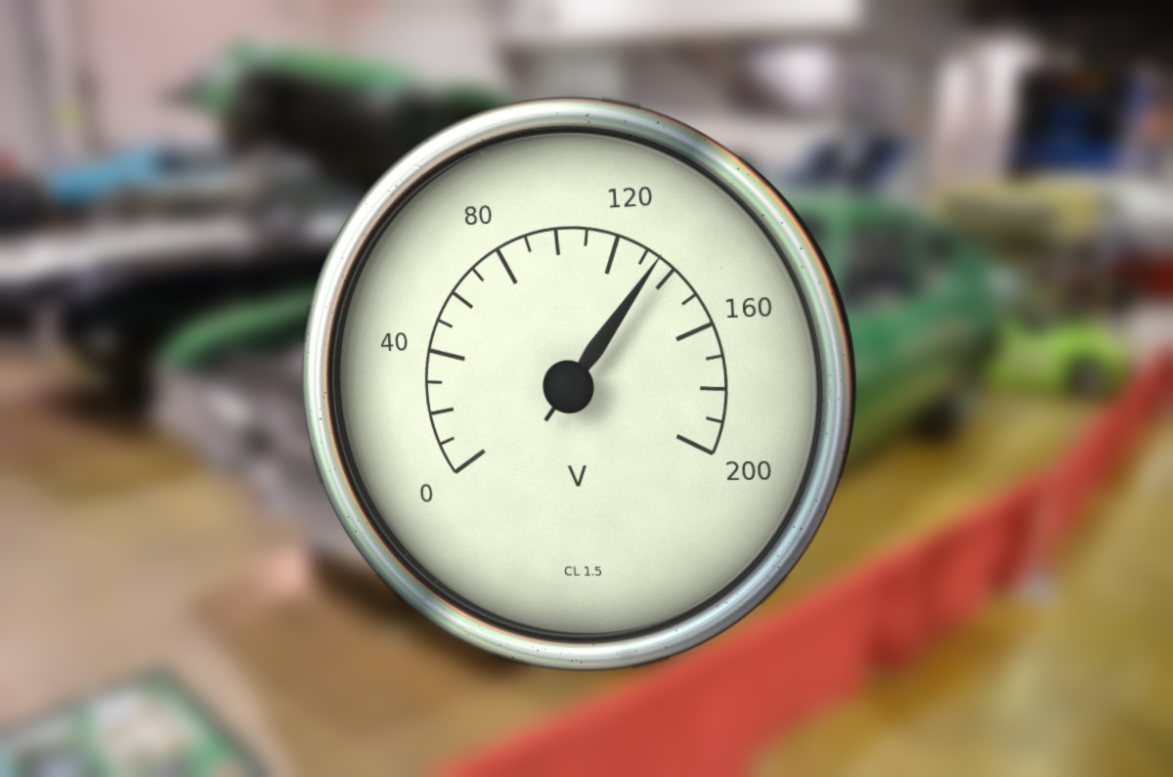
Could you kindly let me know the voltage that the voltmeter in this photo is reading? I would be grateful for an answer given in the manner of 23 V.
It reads 135 V
